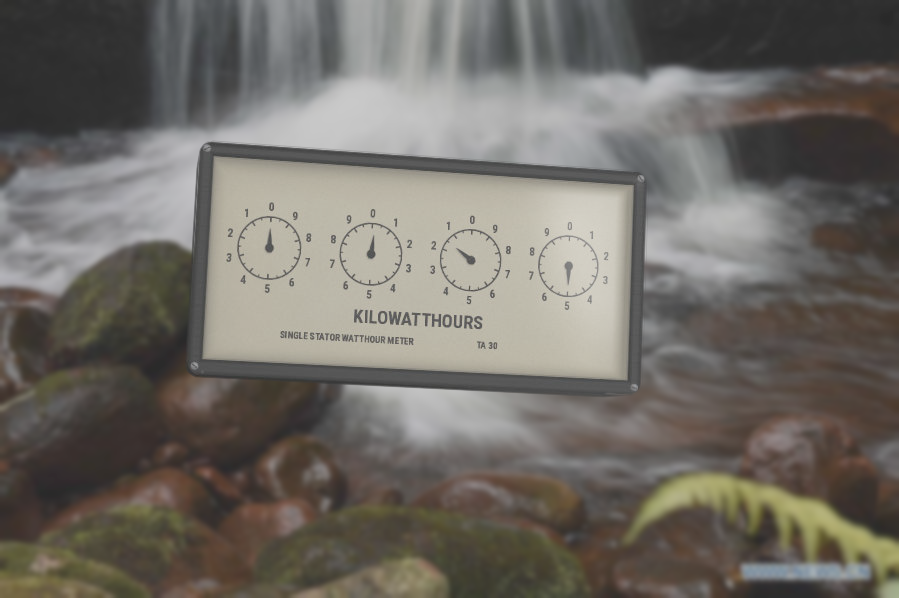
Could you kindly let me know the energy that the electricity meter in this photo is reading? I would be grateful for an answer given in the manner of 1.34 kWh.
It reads 15 kWh
